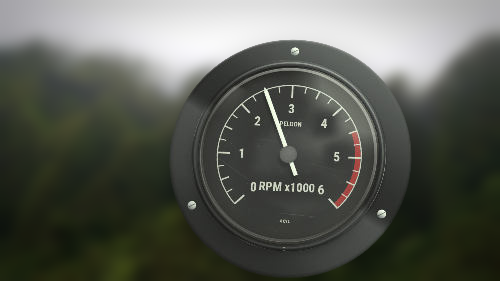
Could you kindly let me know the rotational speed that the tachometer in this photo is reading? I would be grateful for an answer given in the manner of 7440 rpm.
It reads 2500 rpm
